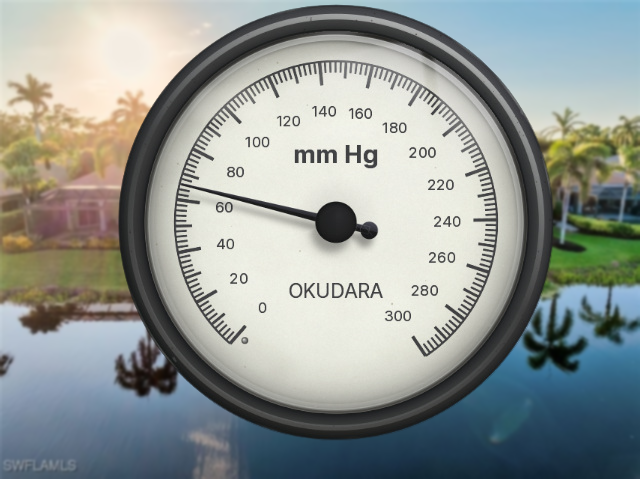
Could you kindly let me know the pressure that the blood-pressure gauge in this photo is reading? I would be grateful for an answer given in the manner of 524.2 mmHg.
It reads 66 mmHg
